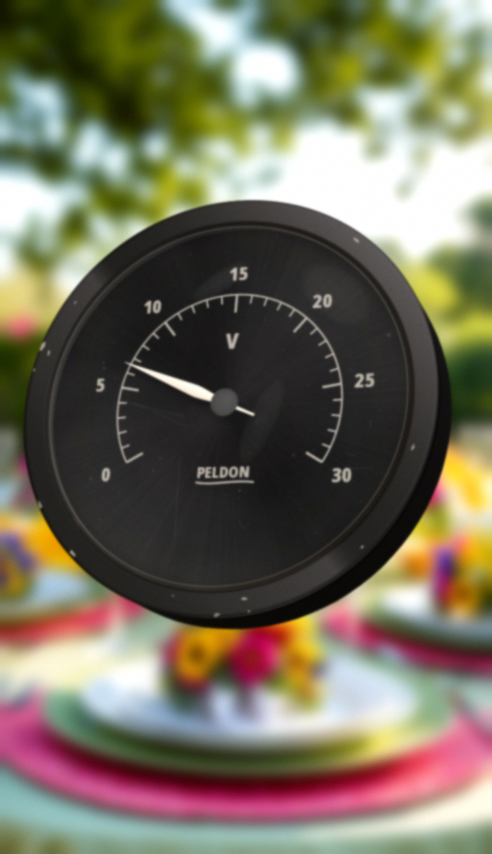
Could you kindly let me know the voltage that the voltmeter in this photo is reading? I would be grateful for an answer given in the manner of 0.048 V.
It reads 6.5 V
